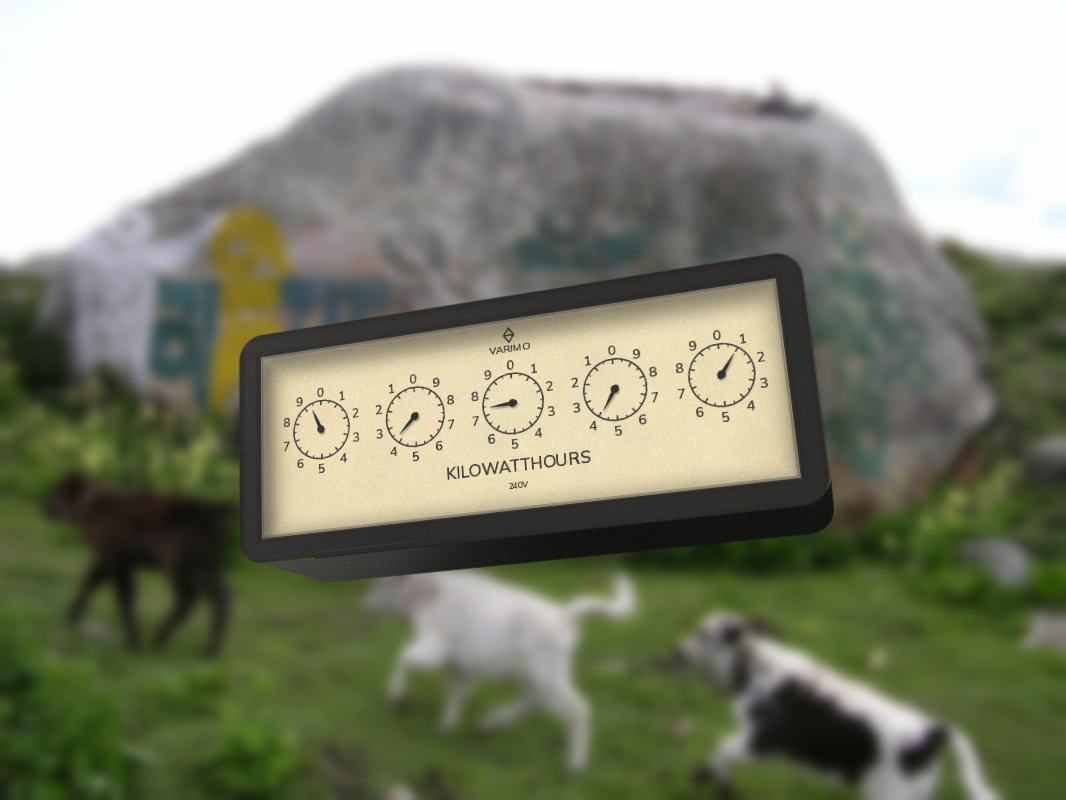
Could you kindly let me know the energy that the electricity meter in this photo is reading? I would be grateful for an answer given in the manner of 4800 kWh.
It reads 93741 kWh
